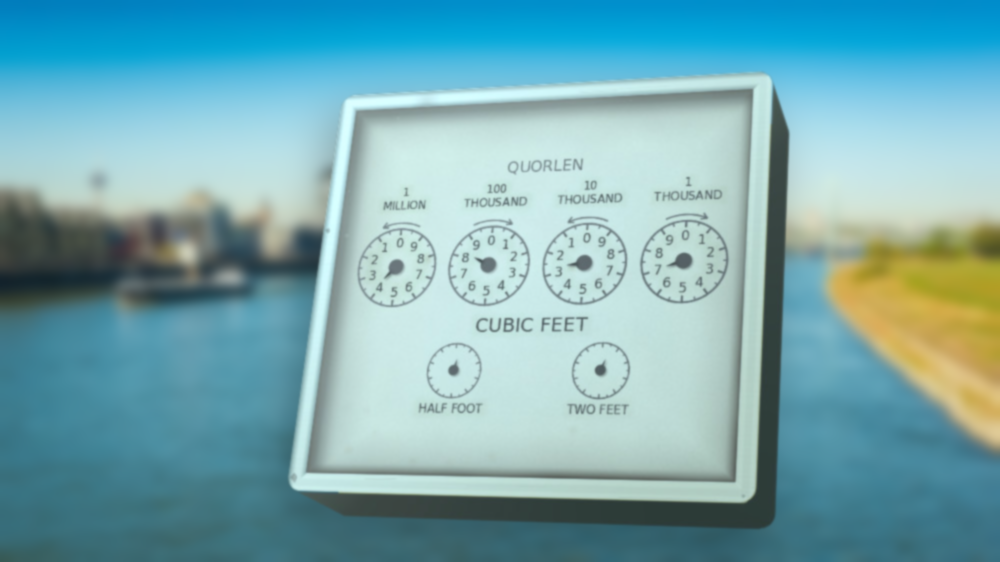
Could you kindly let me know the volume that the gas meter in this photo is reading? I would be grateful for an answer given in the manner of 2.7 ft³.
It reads 382700 ft³
